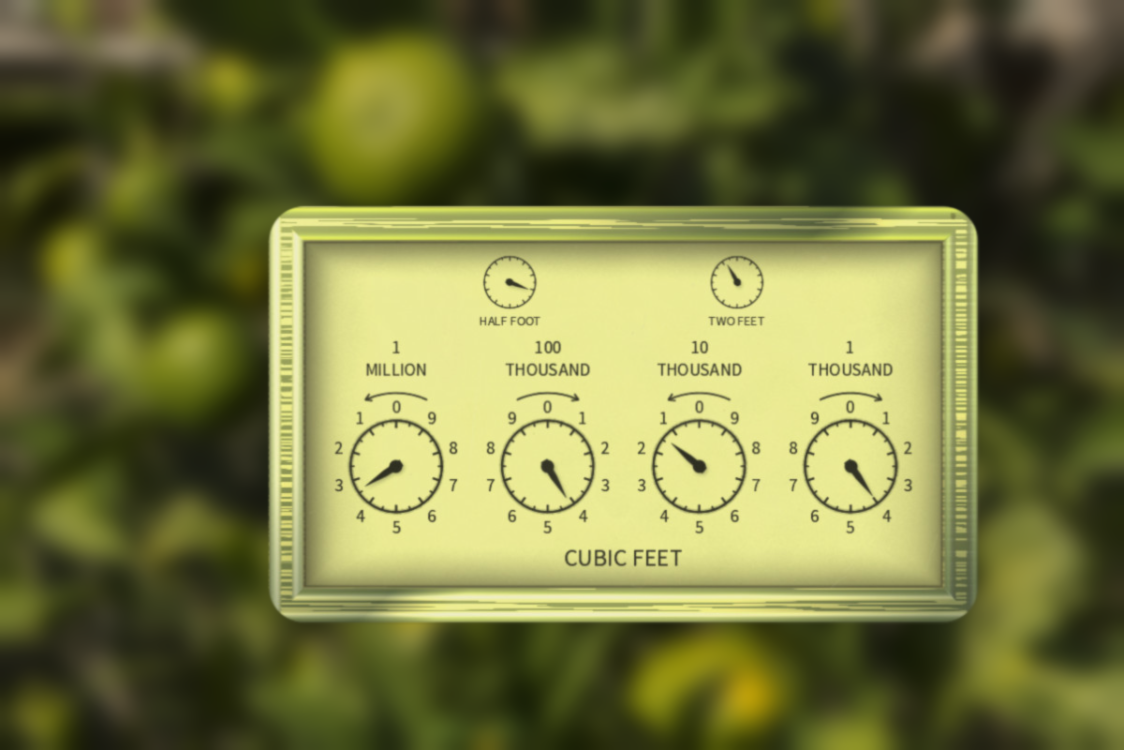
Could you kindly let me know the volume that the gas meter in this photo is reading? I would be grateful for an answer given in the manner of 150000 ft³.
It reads 341400 ft³
